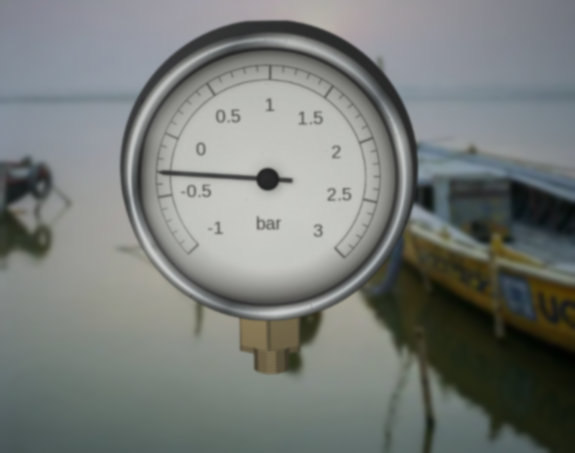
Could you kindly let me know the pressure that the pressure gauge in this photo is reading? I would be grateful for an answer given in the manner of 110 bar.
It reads -0.3 bar
